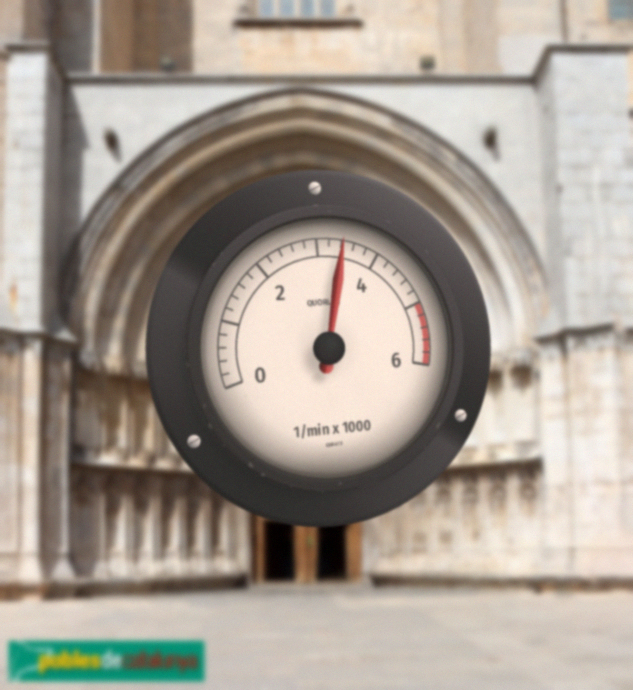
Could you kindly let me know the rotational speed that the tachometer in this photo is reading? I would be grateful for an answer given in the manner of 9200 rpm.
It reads 3400 rpm
